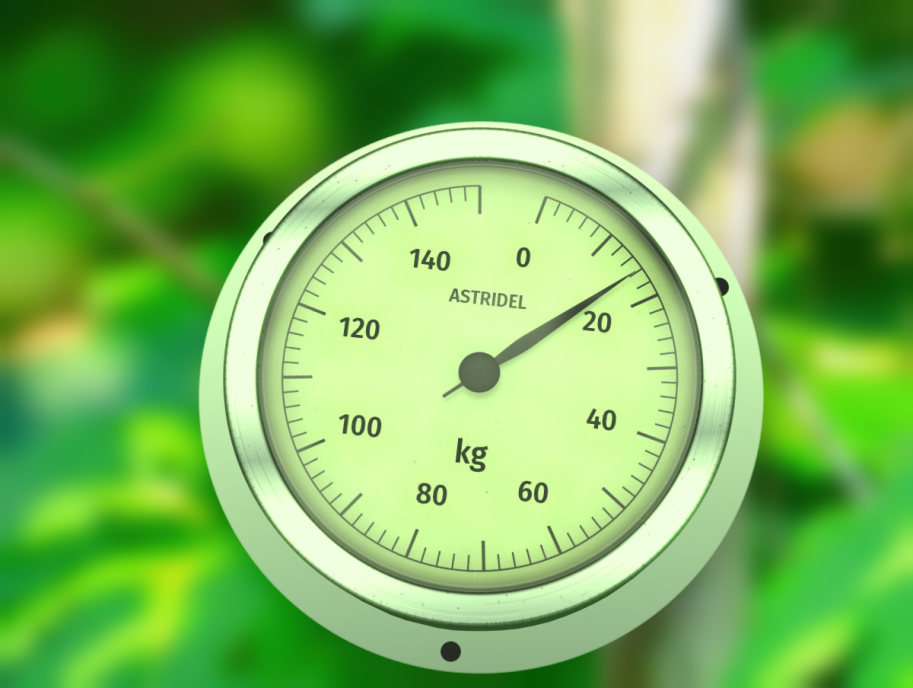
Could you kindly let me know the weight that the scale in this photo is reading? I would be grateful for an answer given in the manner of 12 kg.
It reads 16 kg
